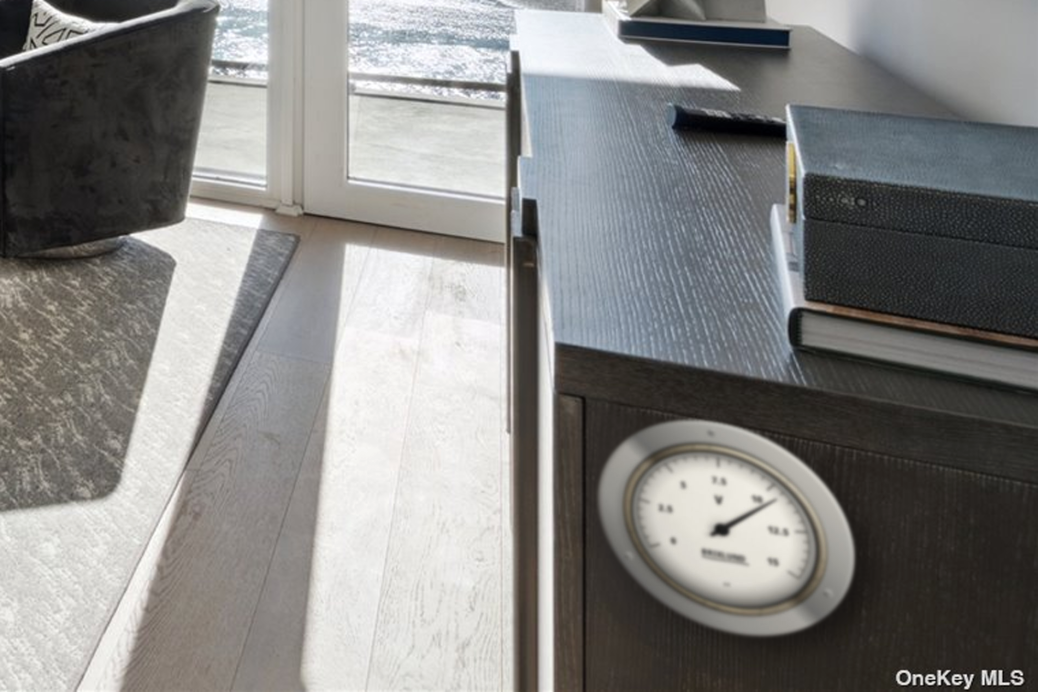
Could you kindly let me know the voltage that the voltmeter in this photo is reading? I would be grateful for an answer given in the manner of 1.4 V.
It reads 10.5 V
